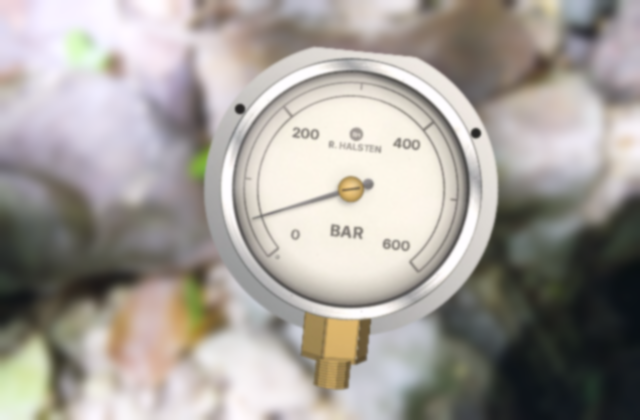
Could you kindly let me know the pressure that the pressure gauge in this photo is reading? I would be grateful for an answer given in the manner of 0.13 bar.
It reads 50 bar
